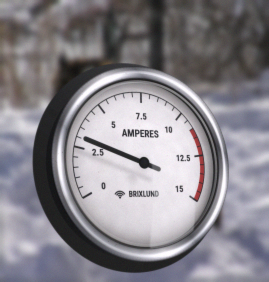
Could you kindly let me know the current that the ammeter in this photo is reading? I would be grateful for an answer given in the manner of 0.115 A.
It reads 3 A
